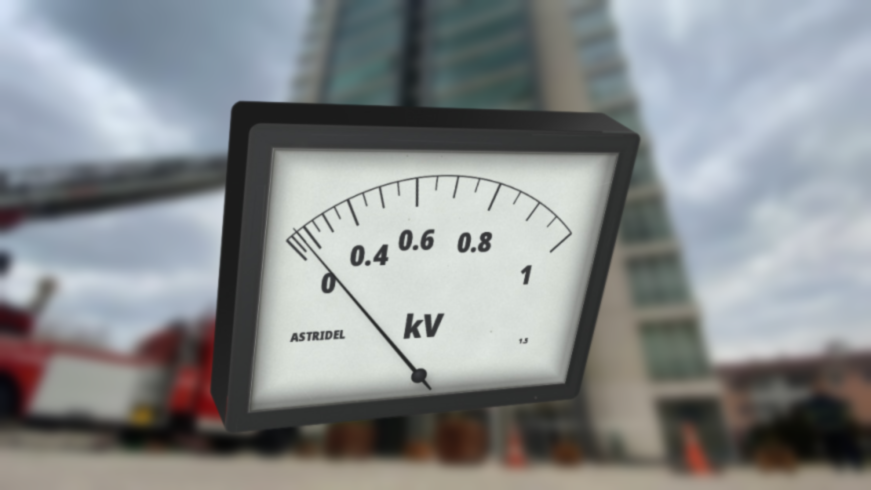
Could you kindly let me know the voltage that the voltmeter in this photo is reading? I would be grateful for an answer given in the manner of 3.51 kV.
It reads 0.15 kV
